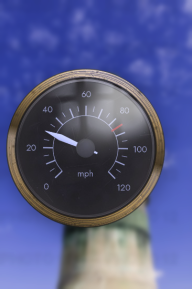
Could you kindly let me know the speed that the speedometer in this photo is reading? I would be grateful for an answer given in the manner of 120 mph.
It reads 30 mph
